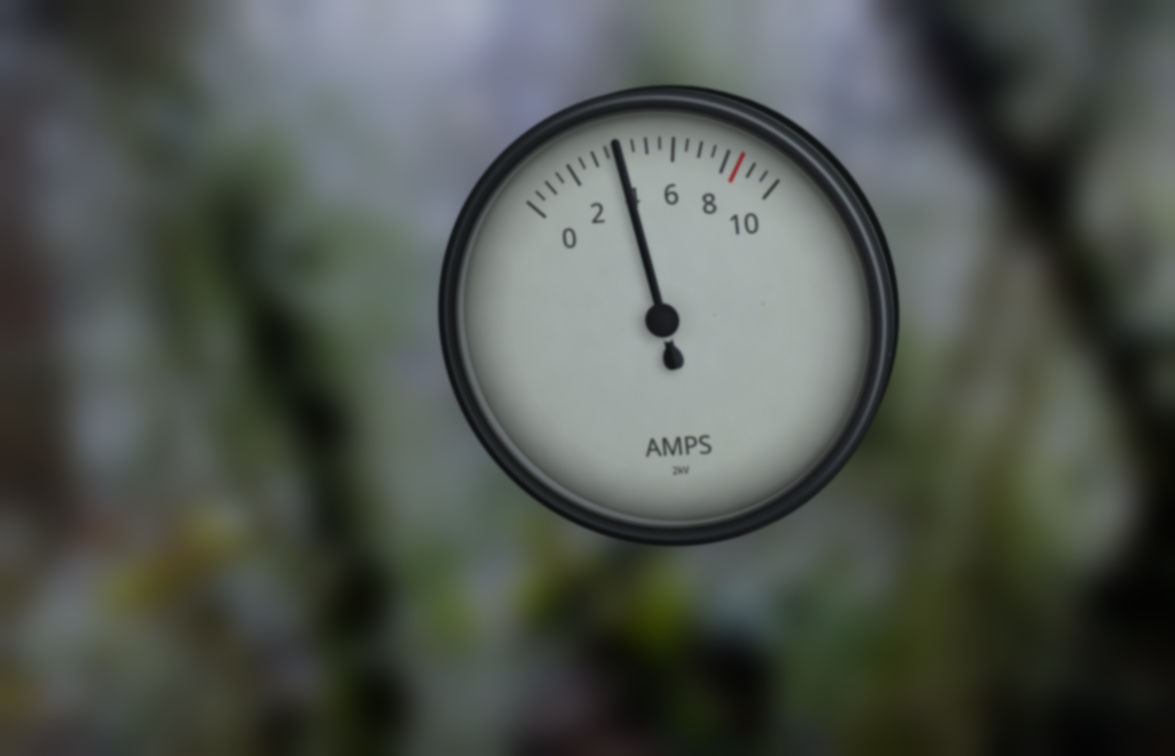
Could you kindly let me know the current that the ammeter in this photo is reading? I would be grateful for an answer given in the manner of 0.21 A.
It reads 4 A
